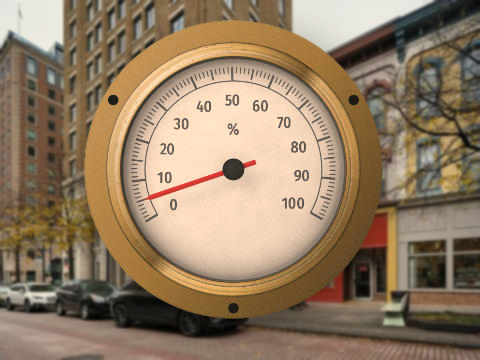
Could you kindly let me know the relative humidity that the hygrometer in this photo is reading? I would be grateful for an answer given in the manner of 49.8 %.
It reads 5 %
